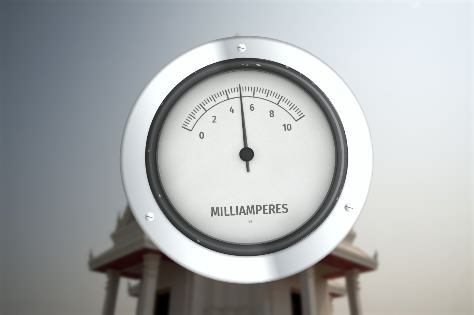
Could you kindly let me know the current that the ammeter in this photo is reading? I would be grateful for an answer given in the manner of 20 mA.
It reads 5 mA
